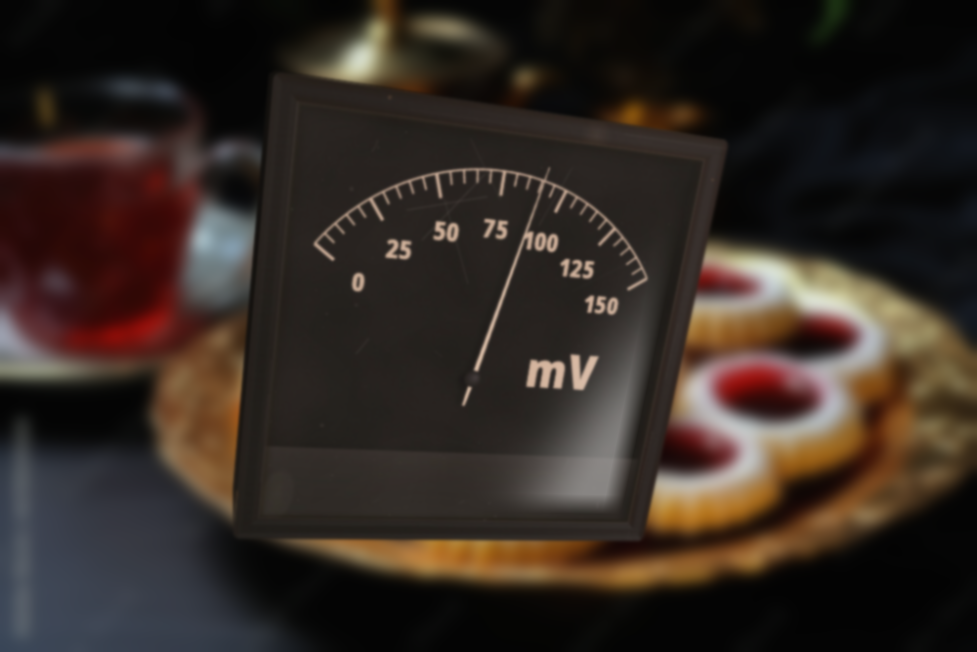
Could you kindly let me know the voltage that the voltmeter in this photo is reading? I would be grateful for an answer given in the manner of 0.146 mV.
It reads 90 mV
